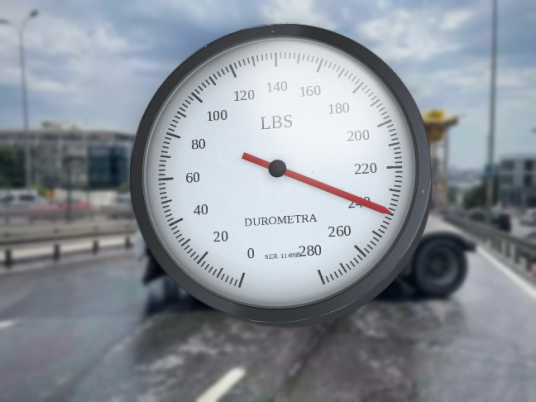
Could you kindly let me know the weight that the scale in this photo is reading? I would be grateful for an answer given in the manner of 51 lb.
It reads 240 lb
